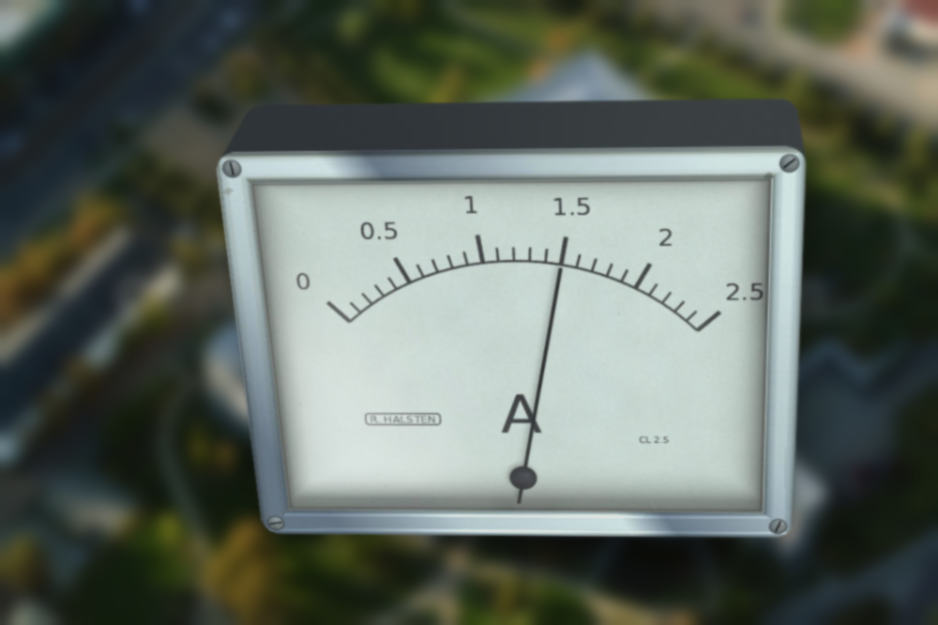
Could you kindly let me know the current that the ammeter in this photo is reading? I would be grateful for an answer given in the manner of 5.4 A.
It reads 1.5 A
